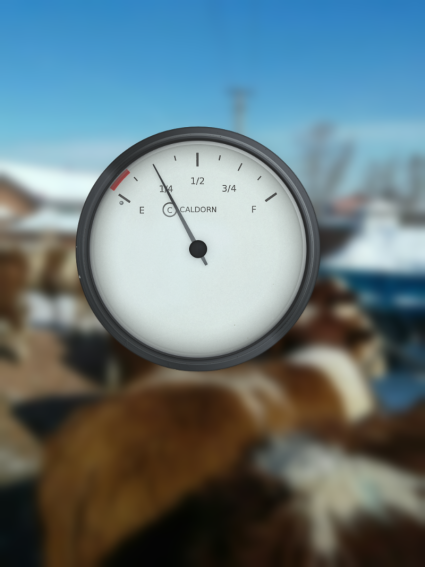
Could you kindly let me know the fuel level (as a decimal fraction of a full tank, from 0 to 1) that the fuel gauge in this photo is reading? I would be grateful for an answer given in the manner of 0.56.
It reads 0.25
